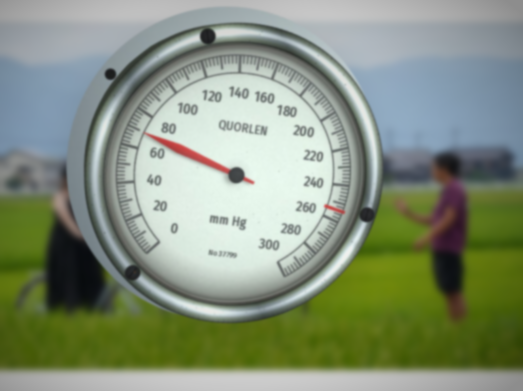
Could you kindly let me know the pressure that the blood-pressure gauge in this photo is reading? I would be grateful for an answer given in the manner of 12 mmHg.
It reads 70 mmHg
